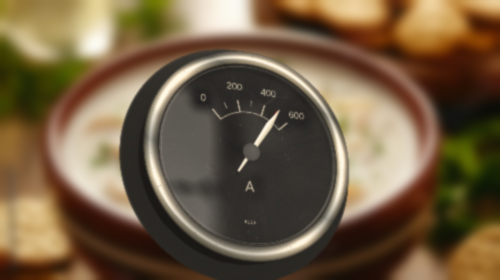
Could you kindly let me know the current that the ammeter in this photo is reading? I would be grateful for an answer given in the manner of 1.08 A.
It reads 500 A
